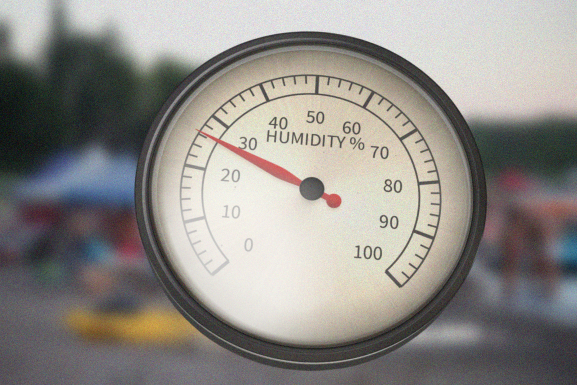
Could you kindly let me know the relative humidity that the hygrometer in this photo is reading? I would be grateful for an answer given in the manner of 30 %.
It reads 26 %
